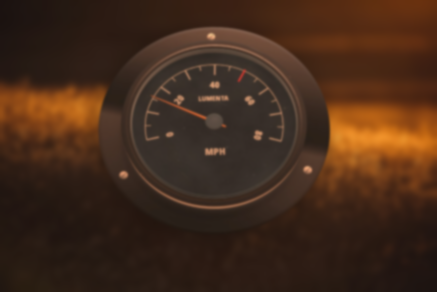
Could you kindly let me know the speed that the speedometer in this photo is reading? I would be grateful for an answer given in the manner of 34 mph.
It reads 15 mph
